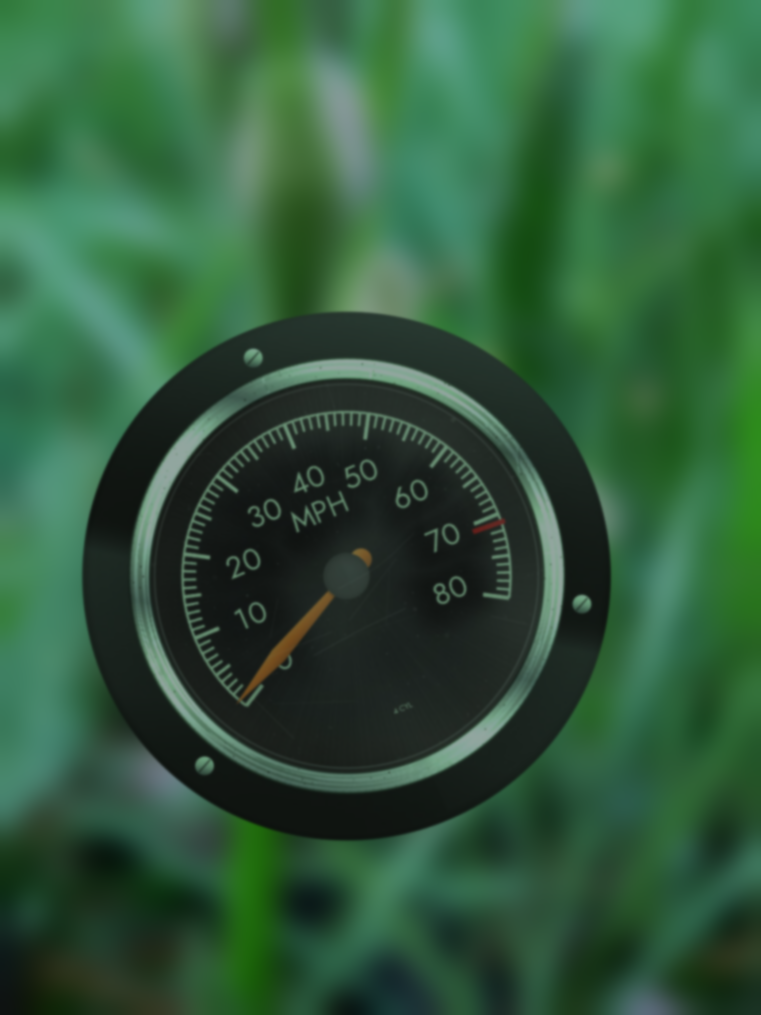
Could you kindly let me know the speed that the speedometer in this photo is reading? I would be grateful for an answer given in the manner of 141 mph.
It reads 1 mph
